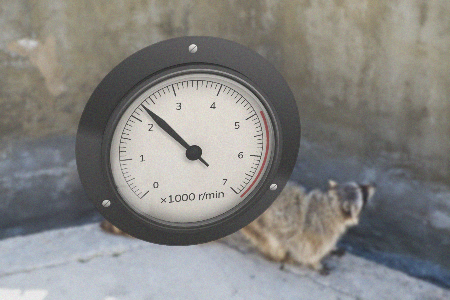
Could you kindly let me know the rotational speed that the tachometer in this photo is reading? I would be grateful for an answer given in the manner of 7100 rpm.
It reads 2300 rpm
